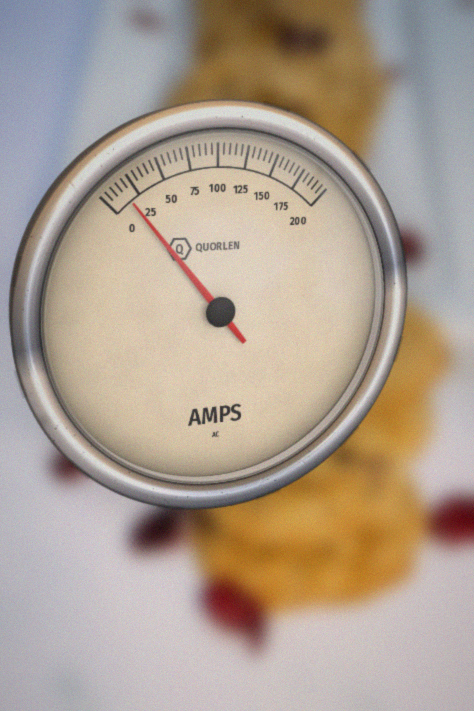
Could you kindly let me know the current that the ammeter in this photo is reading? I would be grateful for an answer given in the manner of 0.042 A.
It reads 15 A
